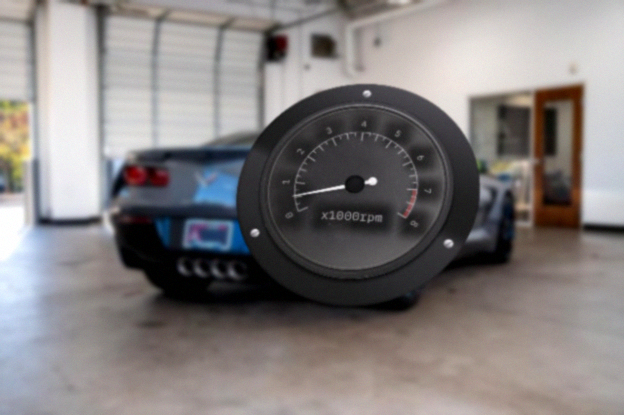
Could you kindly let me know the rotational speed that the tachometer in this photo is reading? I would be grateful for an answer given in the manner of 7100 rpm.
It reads 500 rpm
